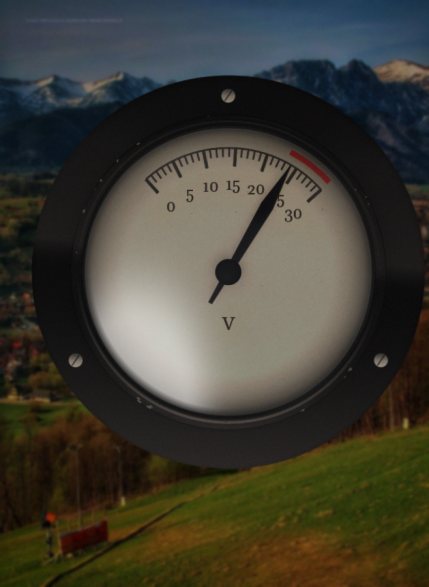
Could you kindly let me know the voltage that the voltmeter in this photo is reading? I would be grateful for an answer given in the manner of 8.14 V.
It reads 24 V
